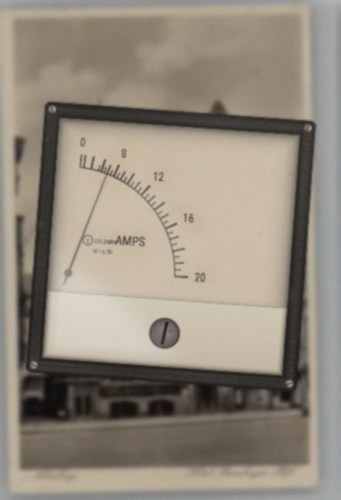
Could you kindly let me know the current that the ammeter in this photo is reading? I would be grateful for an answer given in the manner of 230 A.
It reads 7 A
